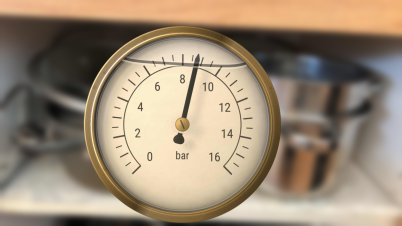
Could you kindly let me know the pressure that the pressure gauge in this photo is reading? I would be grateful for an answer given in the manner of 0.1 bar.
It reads 8.75 bar
